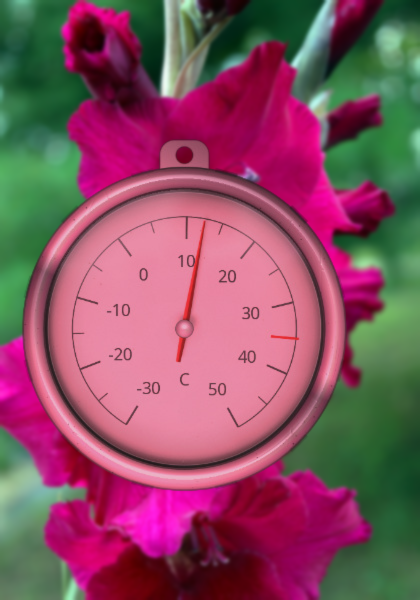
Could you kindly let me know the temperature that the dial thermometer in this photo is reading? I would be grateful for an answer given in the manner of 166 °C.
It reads 12.5 °C
